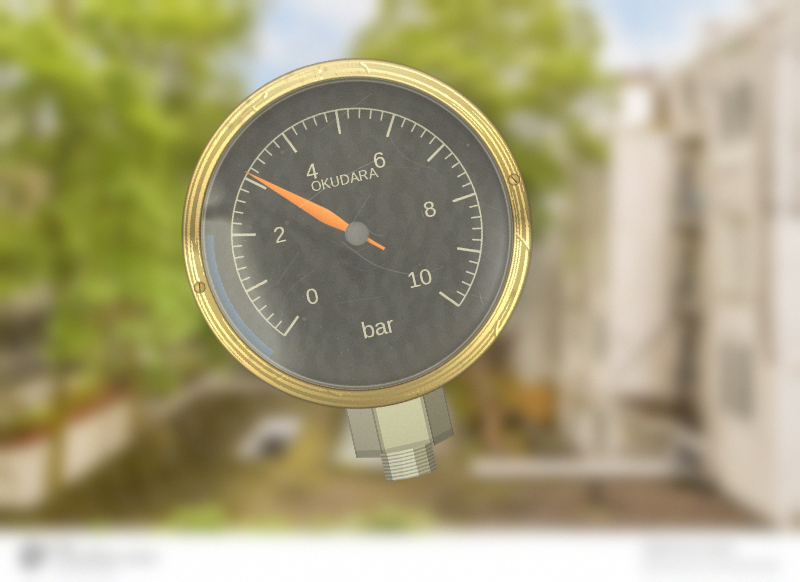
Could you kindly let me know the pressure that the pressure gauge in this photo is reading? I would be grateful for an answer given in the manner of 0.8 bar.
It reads 3.1 bar
